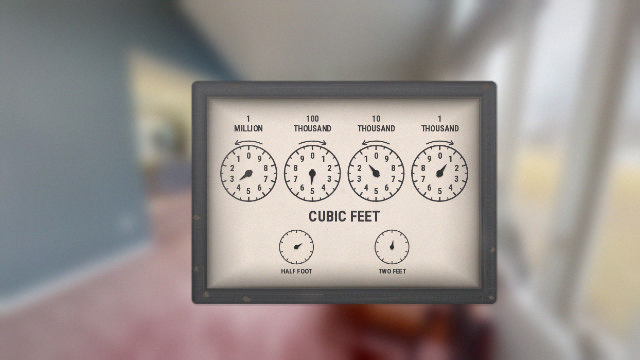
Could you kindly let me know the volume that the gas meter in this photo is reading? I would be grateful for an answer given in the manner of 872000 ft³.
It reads 351100 ft³
